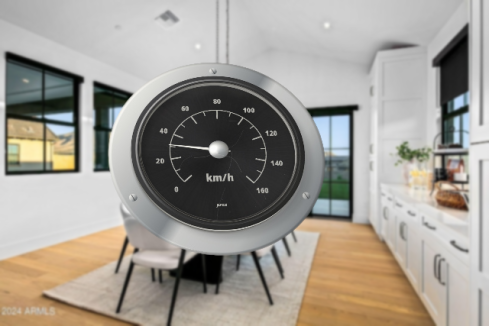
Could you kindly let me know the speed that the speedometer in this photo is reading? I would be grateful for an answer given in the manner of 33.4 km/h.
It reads 30 km/h
